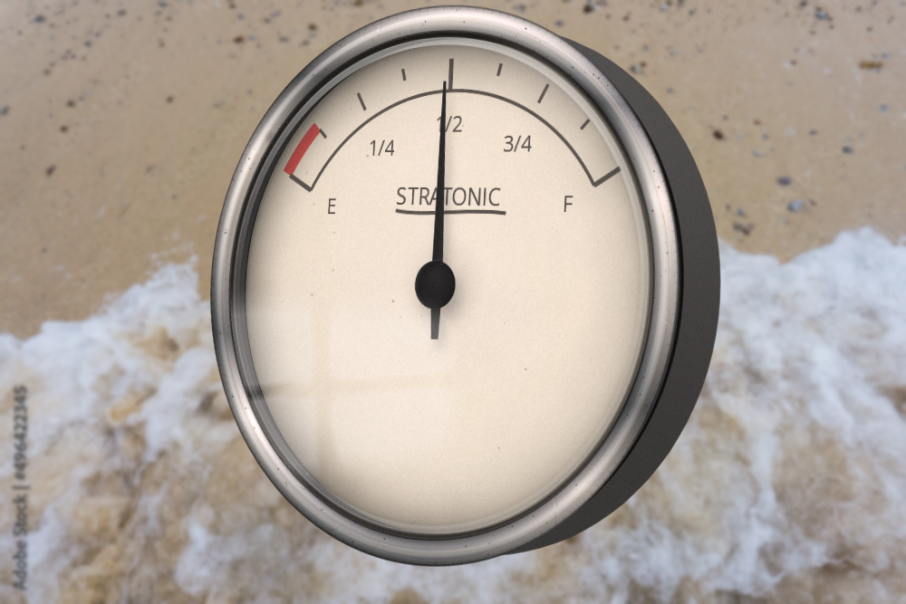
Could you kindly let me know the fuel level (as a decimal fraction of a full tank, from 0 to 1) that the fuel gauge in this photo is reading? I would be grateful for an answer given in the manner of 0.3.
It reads 0.5
